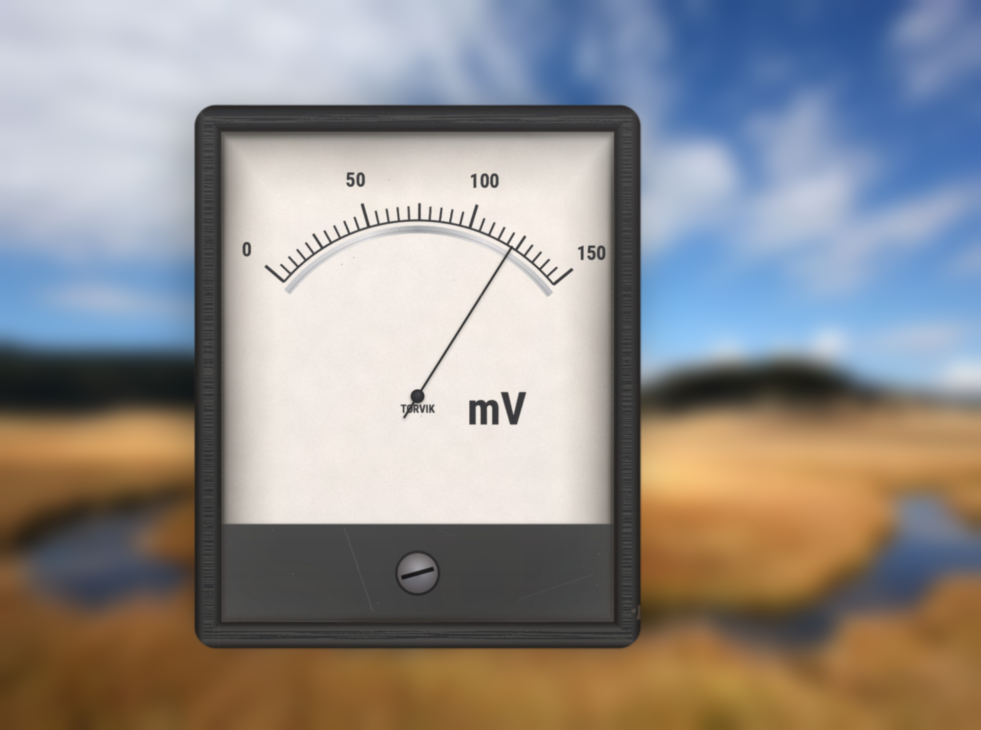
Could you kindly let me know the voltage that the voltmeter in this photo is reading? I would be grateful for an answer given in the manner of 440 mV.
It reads 122.5 mV
